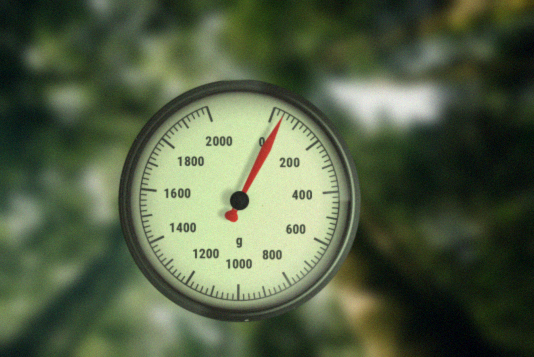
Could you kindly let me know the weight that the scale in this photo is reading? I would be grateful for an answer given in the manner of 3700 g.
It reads 40 g
